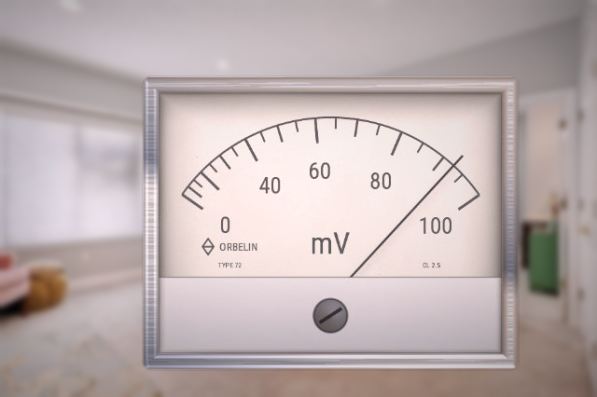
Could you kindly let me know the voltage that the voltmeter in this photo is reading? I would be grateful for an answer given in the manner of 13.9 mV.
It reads 92.5 mV
